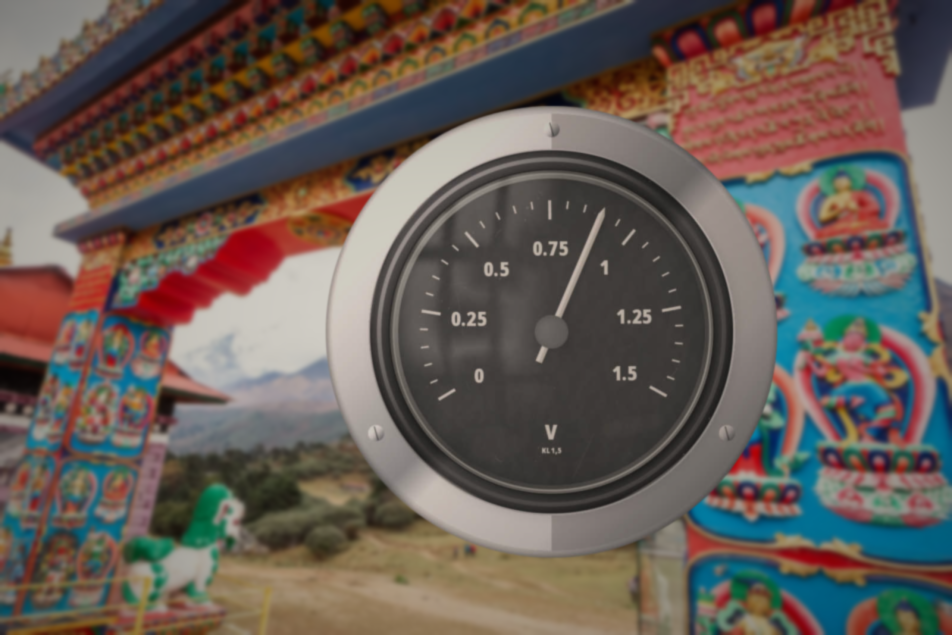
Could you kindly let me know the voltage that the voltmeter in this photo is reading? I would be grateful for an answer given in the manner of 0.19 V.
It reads 0.9 V
